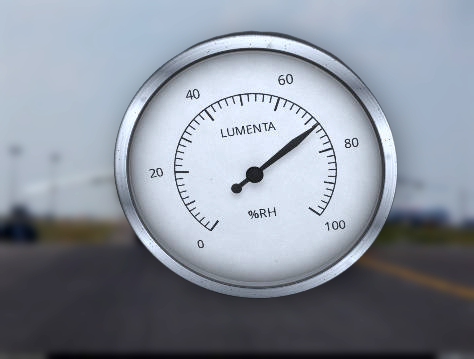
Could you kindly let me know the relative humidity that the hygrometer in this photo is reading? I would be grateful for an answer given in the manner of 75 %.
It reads 72 %
